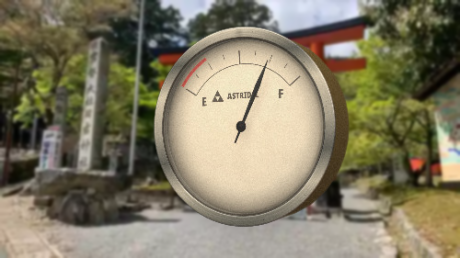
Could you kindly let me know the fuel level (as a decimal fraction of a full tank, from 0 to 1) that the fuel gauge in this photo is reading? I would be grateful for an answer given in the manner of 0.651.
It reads 0.75
